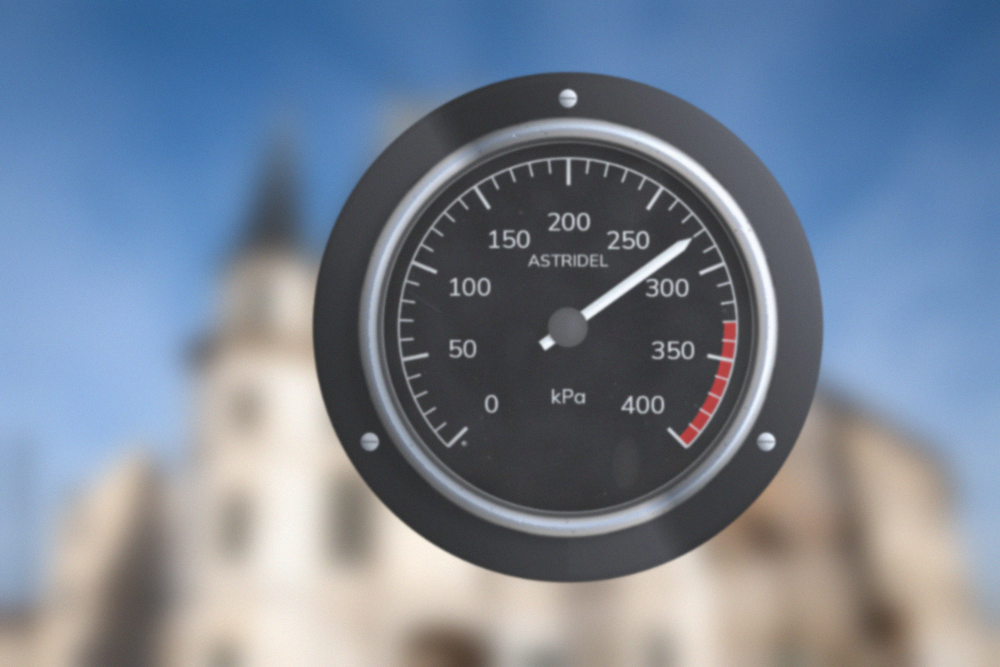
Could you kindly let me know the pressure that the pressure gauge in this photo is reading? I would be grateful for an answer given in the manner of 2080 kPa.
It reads 280 kPa
